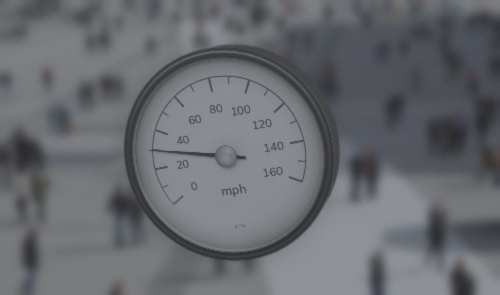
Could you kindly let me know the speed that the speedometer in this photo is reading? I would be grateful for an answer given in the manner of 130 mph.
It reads 30 mph
